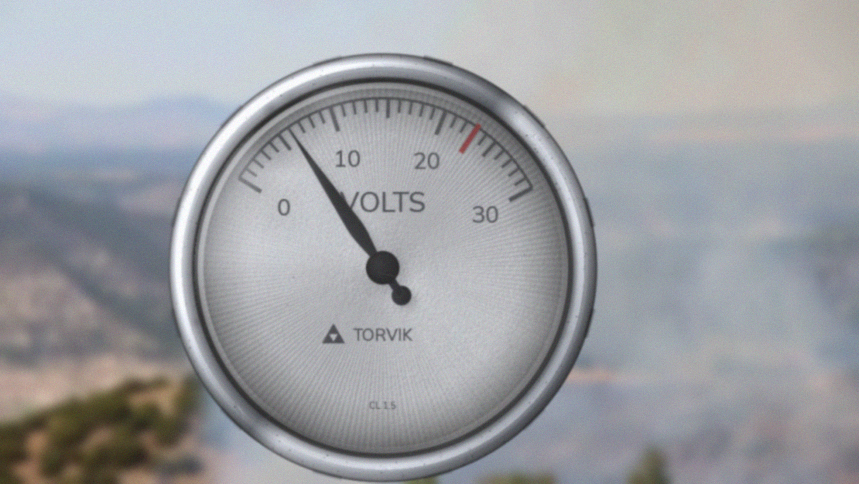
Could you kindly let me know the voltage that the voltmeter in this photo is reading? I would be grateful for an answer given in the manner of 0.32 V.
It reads 6 V
